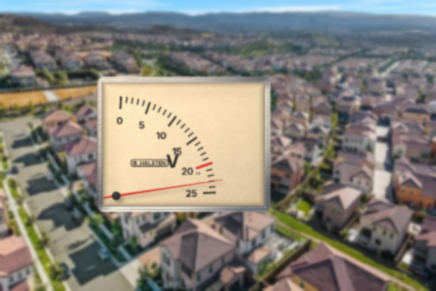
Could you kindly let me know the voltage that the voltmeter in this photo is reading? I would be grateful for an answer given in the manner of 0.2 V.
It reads 23 V
